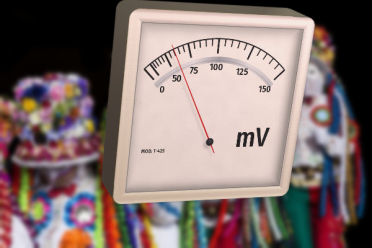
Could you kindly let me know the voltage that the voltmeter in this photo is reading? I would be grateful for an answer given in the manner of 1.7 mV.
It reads 60 mV
